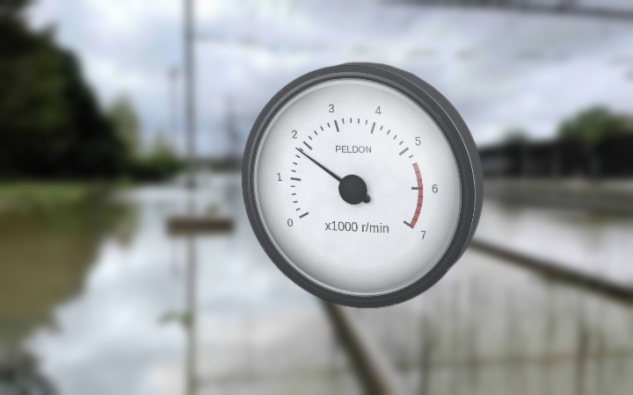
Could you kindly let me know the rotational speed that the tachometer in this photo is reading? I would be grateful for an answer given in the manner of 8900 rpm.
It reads 1800 rpm
